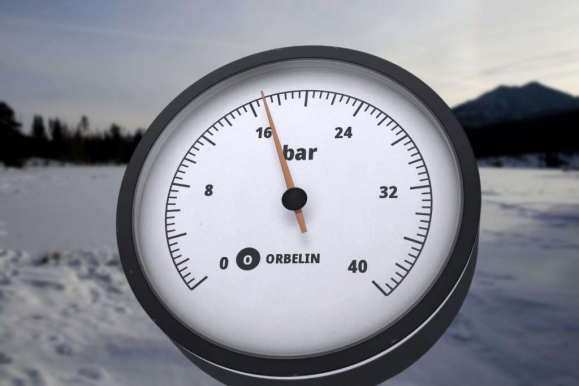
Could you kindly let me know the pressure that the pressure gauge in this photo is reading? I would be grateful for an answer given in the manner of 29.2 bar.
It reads 17 bar
